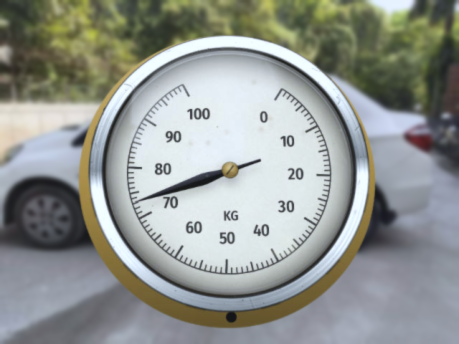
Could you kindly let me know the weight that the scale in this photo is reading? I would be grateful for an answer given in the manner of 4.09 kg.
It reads 73 kg
